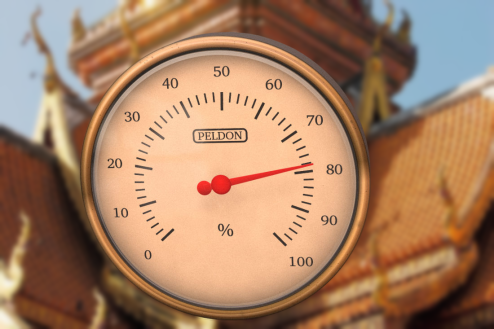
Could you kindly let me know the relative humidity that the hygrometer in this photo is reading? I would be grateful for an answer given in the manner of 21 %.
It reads 78 %
